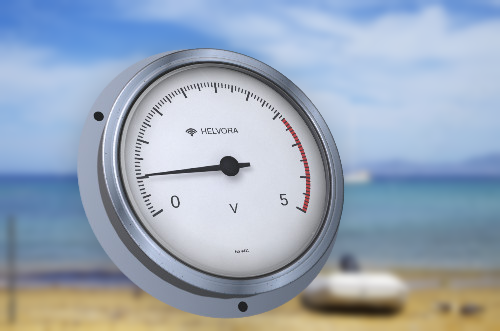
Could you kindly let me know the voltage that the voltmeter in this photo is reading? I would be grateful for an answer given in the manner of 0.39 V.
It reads 0.5 V
